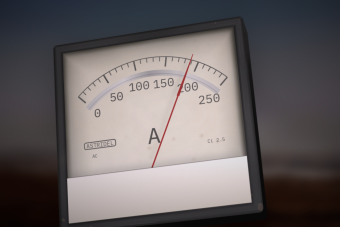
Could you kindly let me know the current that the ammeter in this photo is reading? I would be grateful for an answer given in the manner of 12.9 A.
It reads 190 A
